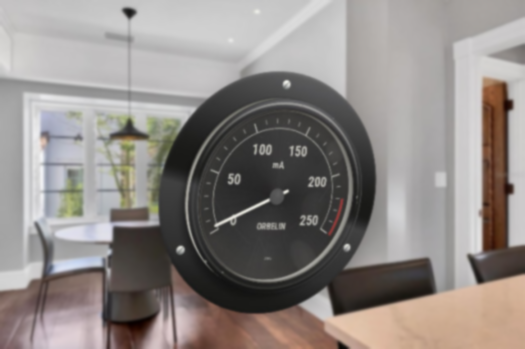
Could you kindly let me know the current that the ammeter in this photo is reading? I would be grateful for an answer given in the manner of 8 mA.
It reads 5 mA
